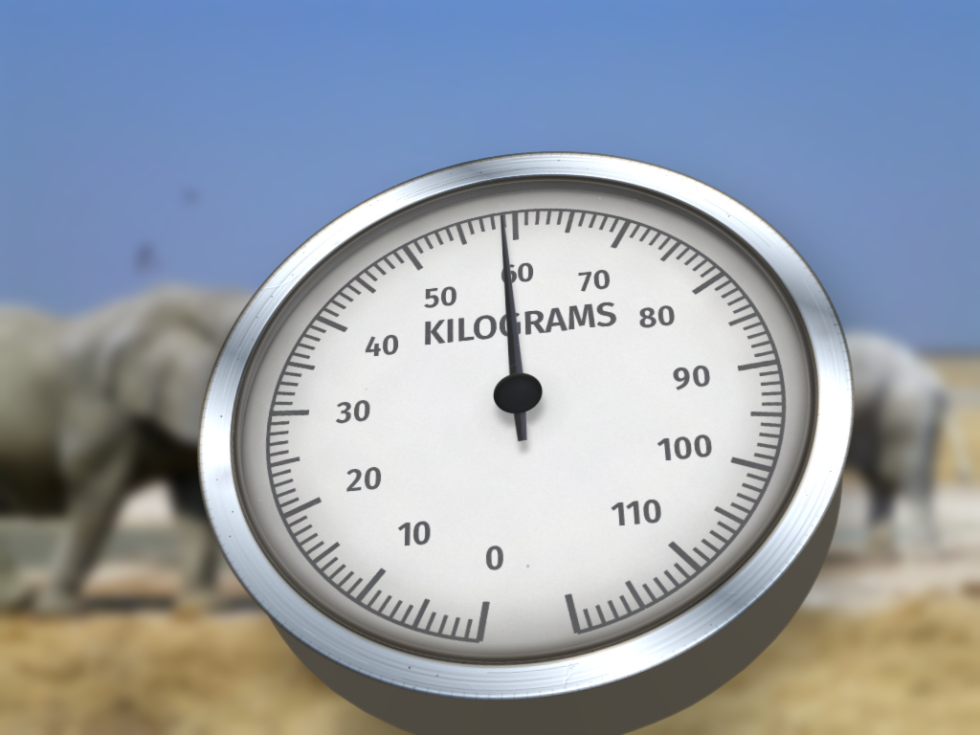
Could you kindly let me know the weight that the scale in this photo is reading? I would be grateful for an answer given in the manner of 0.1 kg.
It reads 59 kg
